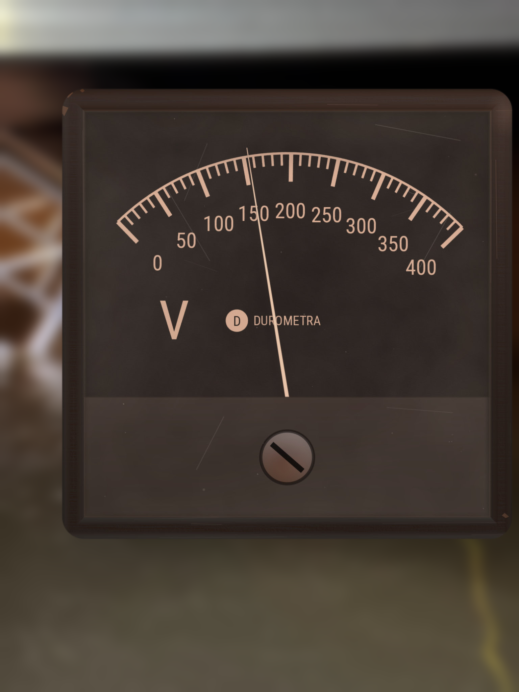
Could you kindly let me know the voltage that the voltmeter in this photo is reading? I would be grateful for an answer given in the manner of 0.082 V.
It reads 155 V
